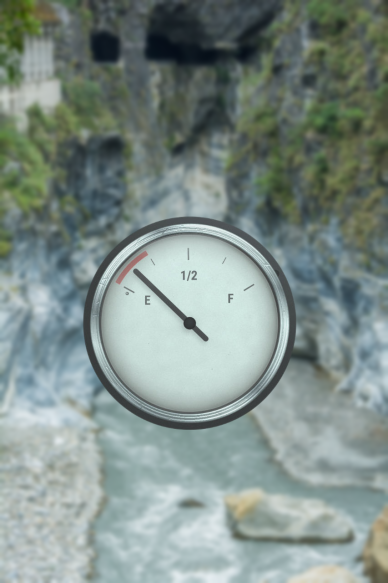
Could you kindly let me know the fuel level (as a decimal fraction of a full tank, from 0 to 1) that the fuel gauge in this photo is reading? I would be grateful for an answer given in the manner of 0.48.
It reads 0.125
